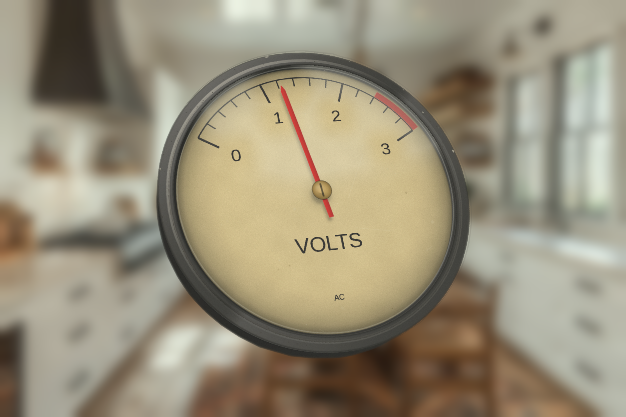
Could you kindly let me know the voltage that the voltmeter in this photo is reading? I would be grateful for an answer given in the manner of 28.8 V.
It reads 1.2 V
